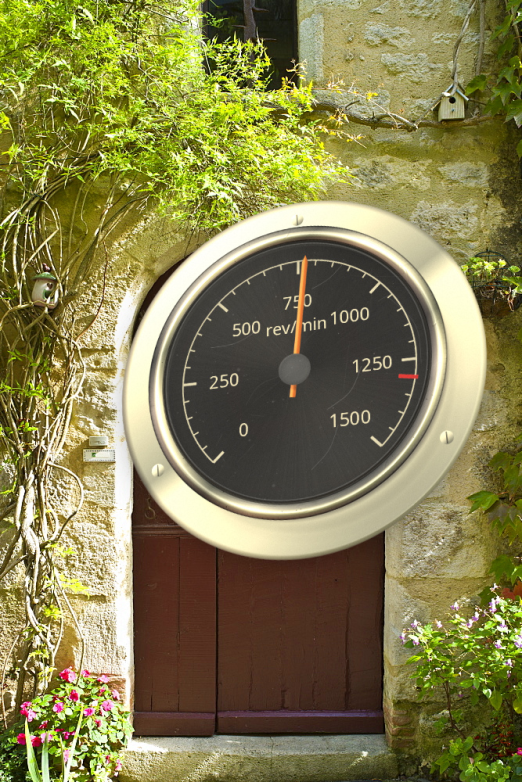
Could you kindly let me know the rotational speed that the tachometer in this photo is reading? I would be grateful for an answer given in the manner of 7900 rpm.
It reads 775 rpm
